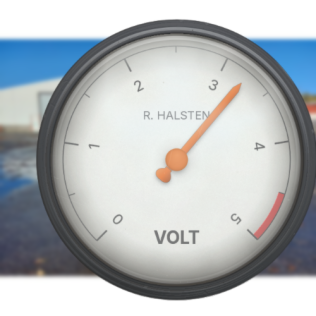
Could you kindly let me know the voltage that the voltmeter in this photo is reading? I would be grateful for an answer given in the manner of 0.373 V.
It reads 3.25 V
